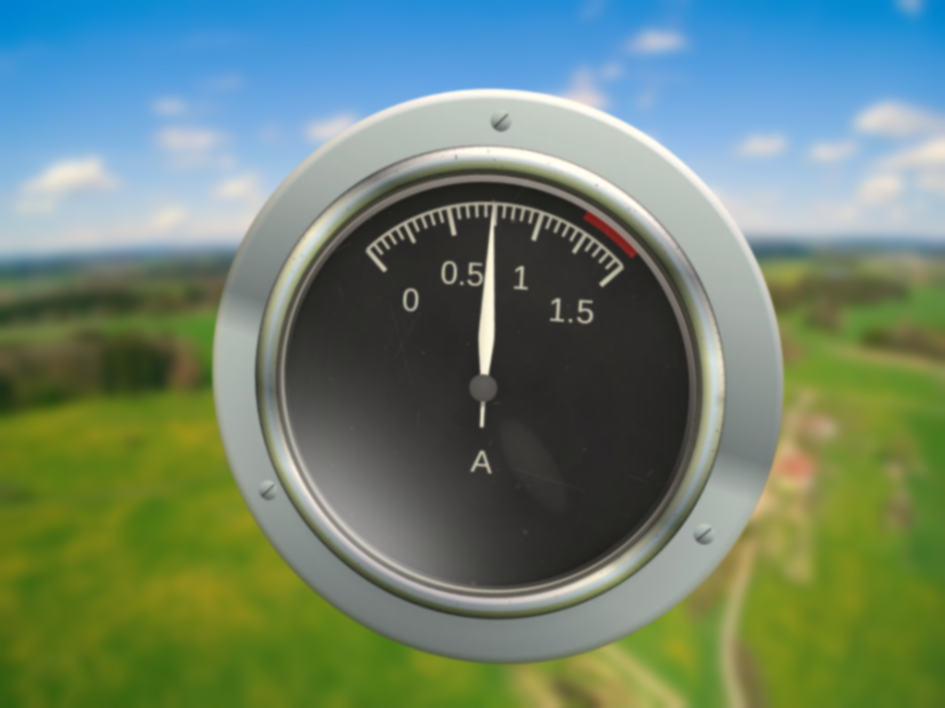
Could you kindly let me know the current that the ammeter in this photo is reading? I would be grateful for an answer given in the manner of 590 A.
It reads 0.75 A
